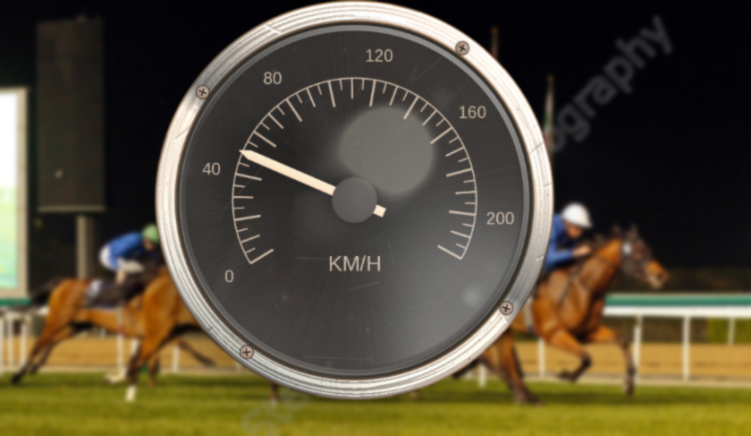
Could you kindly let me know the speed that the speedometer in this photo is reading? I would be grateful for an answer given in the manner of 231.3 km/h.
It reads 50 km/h
